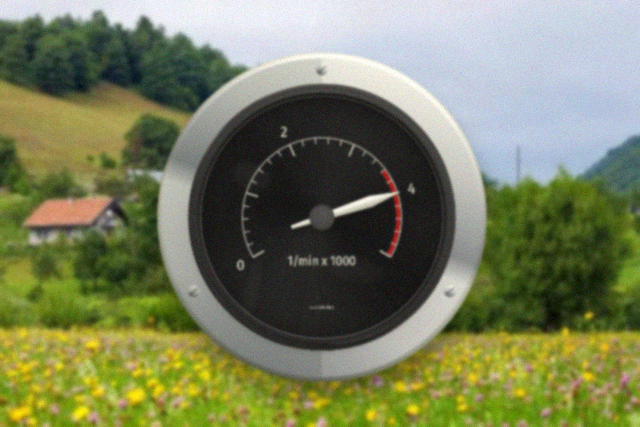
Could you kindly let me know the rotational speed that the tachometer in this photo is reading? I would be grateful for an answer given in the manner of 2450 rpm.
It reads 4000 rpm
